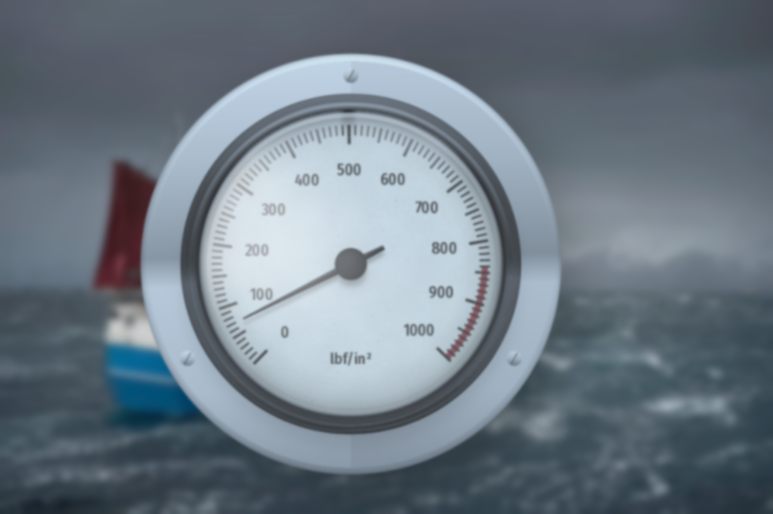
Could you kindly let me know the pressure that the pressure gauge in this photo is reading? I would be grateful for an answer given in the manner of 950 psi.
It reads 70 psi
